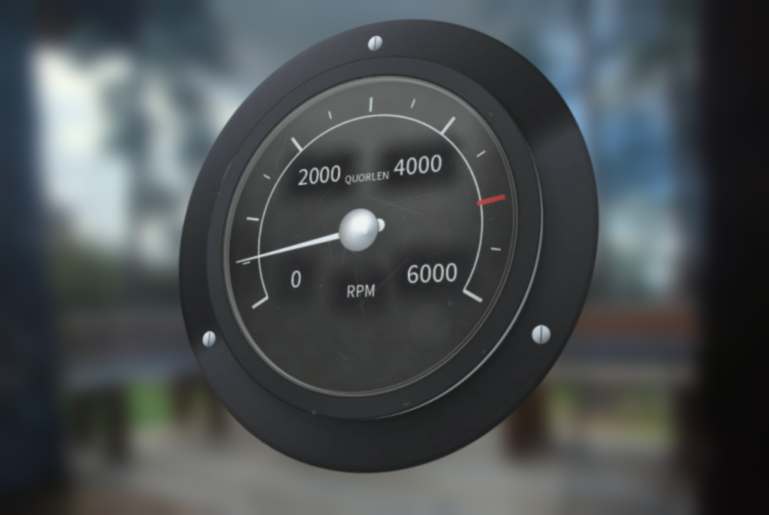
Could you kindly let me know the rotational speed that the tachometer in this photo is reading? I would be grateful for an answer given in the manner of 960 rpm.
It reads 500 rpm
